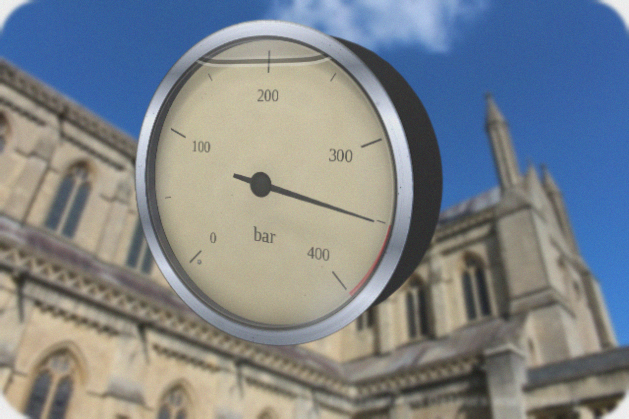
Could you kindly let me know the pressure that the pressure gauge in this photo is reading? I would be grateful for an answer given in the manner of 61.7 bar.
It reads 350 bar
